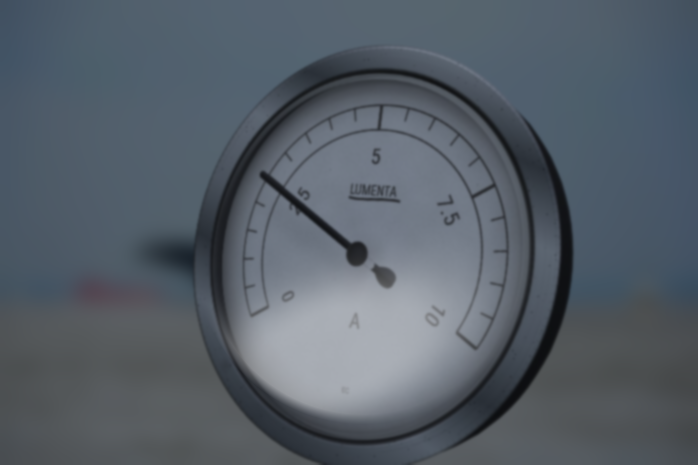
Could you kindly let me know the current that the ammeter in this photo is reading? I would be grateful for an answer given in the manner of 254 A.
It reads 2.5 A
